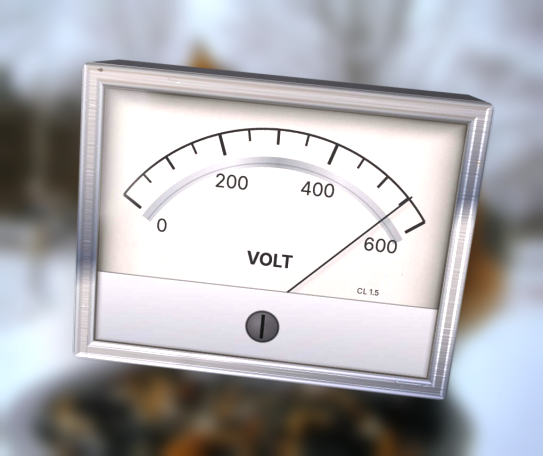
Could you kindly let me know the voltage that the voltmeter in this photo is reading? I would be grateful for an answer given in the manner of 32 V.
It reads 550 V
